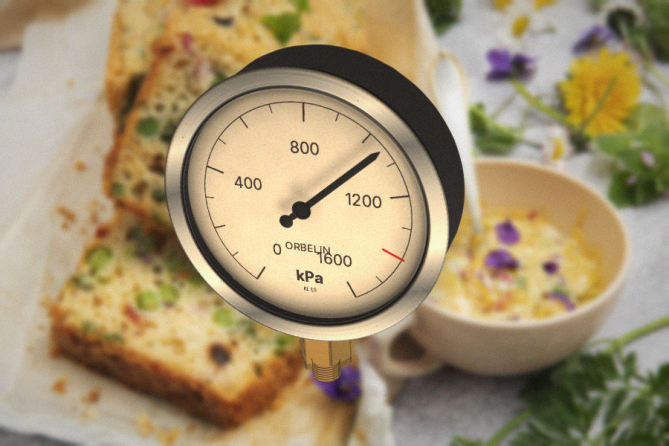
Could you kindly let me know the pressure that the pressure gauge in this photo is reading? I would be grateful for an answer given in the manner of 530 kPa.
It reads 1050 kPa
